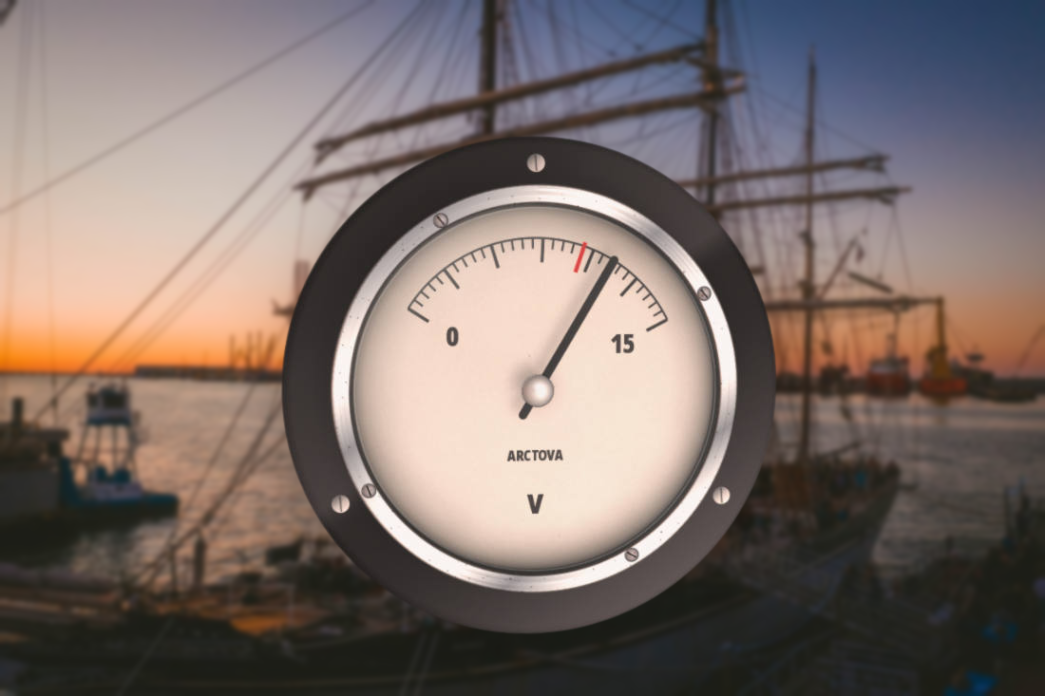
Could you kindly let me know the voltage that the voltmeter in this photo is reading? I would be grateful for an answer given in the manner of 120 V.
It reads 11 V
